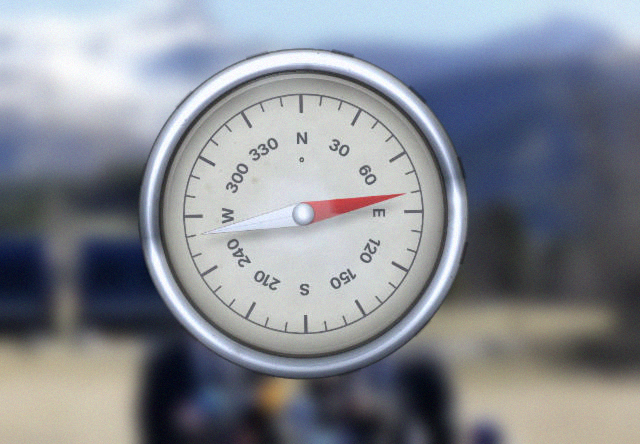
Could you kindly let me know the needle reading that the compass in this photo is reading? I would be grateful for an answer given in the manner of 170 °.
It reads 80 °
